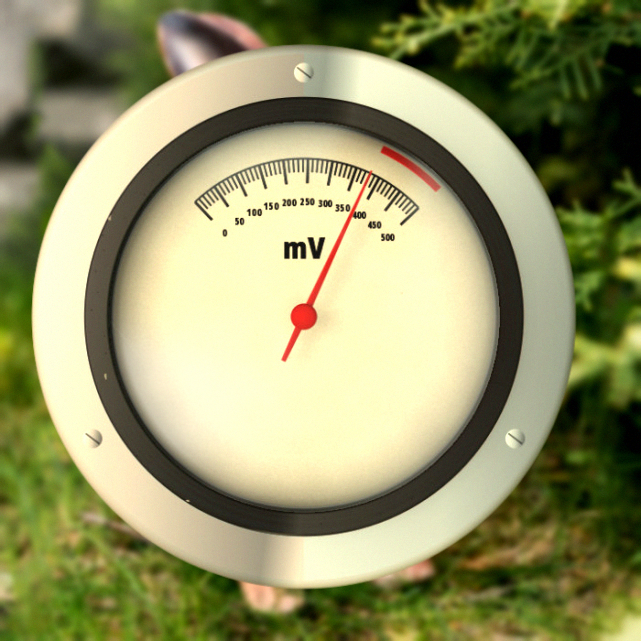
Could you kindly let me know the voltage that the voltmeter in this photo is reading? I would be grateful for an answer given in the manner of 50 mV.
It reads 380 mV
